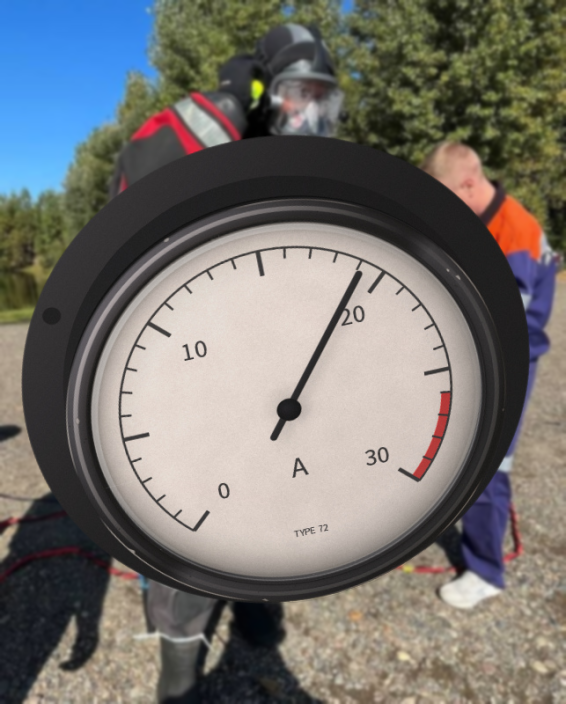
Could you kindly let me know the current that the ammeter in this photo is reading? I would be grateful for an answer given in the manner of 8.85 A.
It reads 19 A
